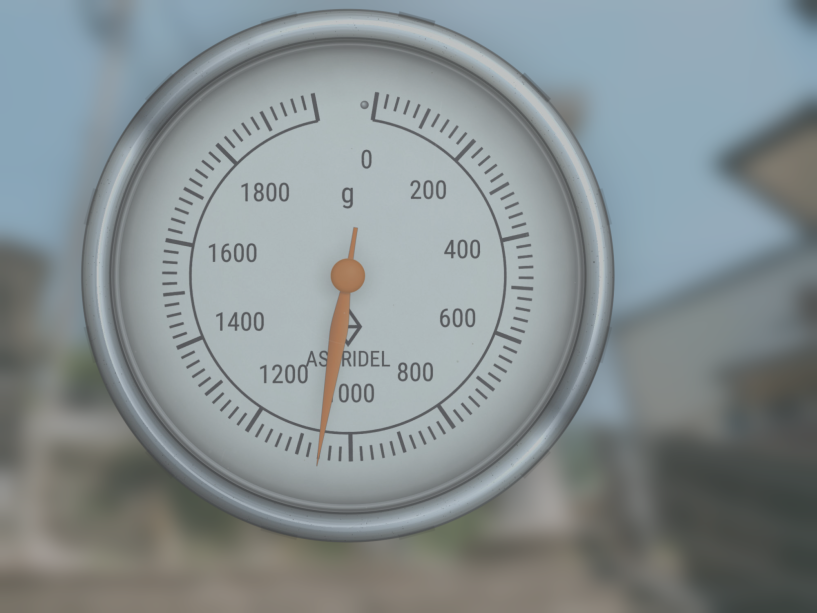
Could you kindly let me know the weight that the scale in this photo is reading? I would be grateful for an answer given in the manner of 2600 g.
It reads 1060 g
